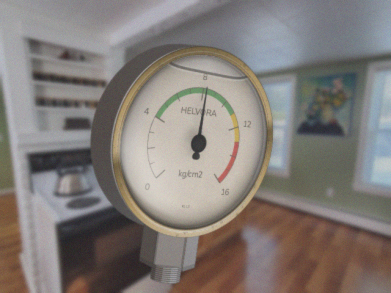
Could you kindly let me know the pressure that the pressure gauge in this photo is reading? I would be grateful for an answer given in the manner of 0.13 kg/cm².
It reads 8 kg/cm²
